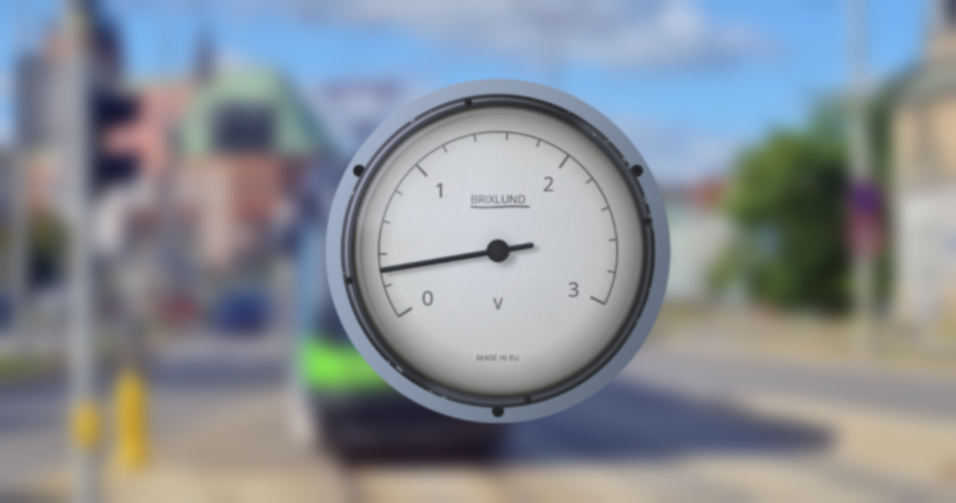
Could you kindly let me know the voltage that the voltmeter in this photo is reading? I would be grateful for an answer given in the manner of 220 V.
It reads 0.3 V
